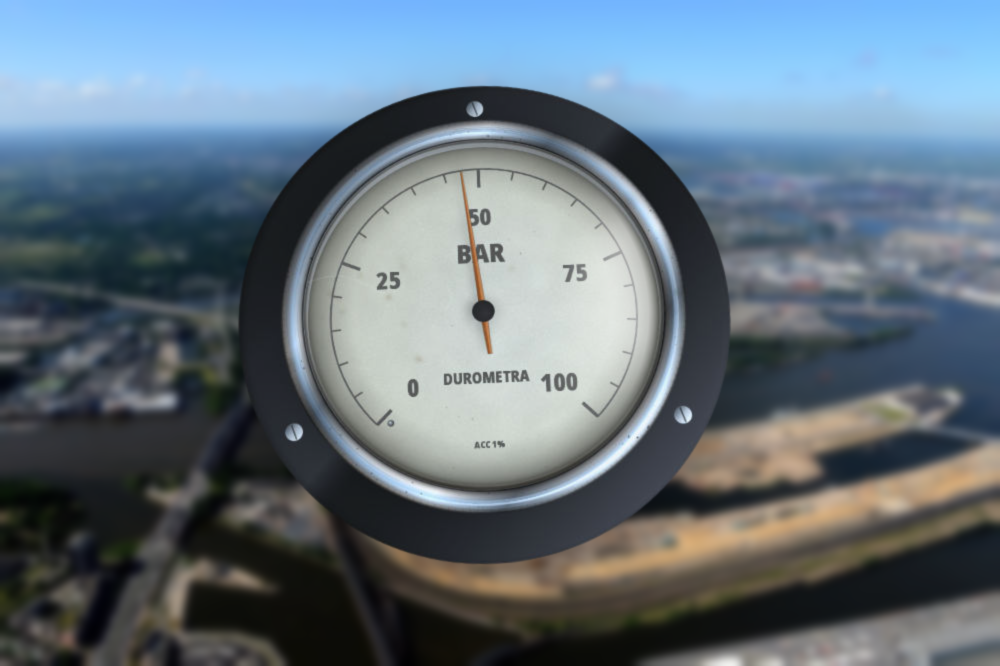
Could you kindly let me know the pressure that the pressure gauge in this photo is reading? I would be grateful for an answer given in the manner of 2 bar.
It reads 47.5 bar
